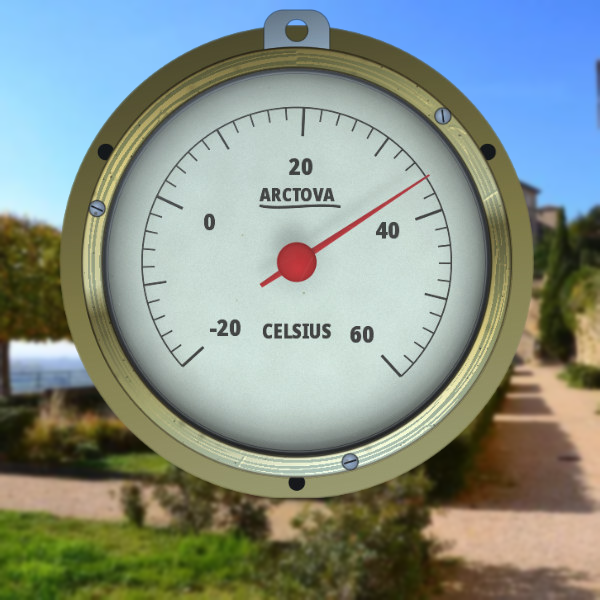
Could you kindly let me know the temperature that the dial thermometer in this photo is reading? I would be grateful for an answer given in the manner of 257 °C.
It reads 36 °C
